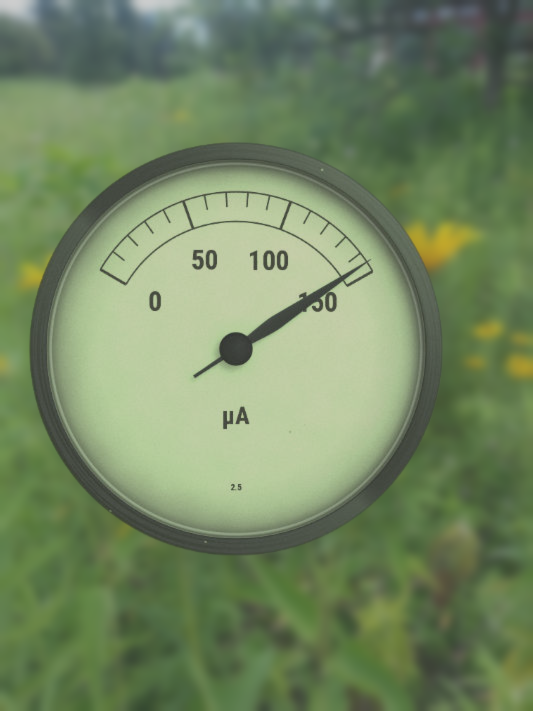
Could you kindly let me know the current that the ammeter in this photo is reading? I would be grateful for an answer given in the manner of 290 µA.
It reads 145 µA
